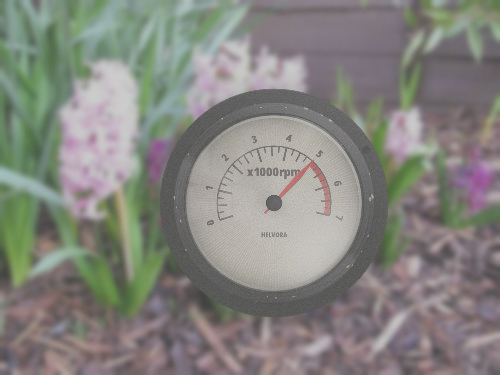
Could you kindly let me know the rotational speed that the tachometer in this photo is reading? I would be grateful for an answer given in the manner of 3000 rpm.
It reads 5000 rpm
